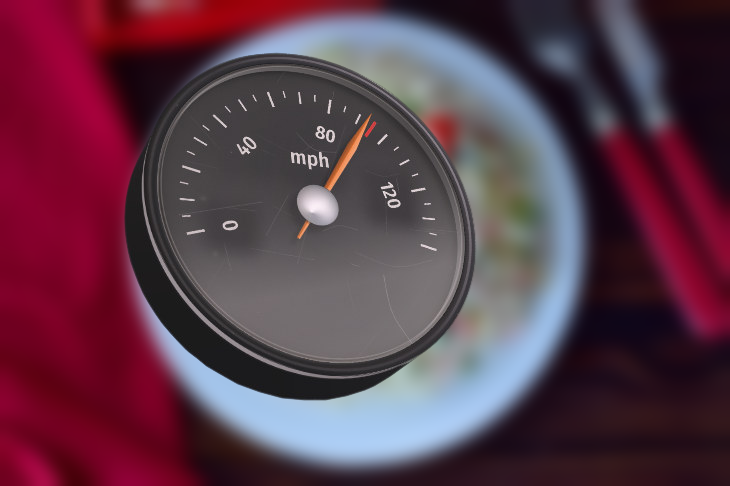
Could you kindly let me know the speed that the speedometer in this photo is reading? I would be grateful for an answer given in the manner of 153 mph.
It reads 92.5 mph
